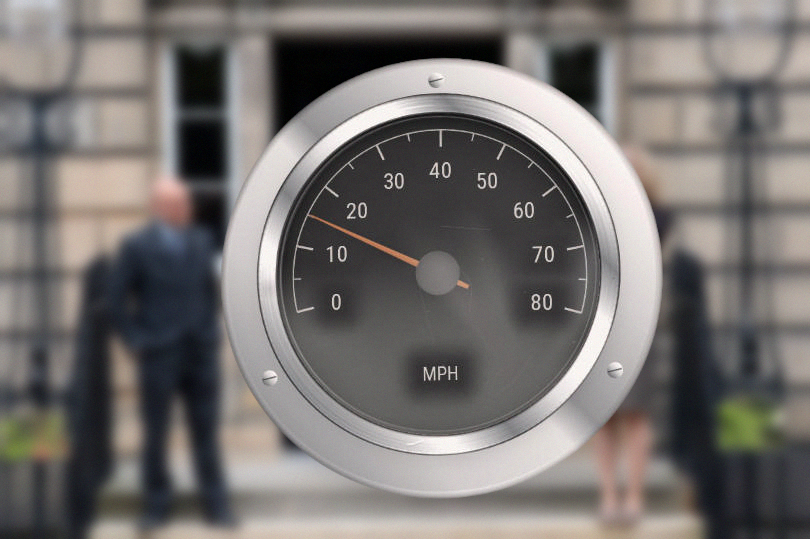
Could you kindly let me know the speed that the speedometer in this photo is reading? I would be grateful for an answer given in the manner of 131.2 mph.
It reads 15 mph
